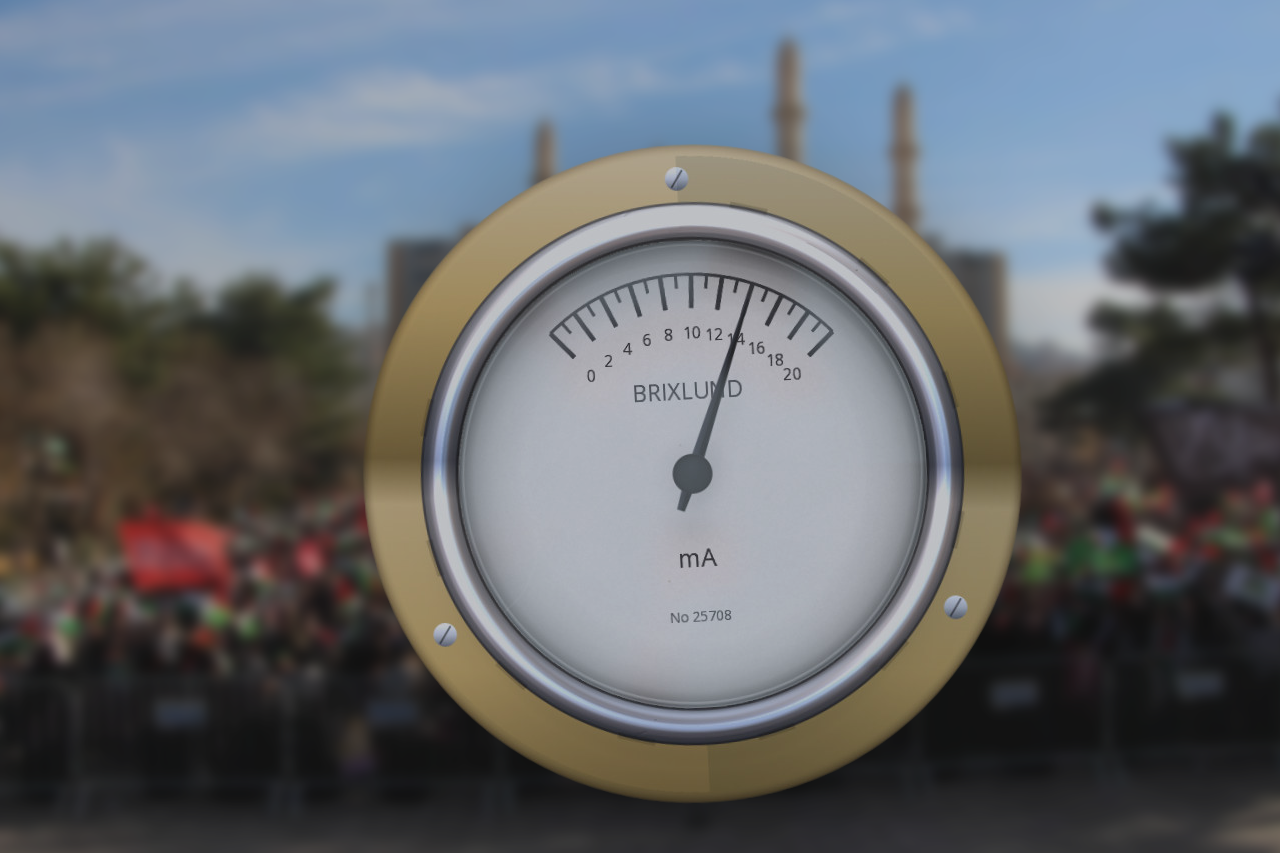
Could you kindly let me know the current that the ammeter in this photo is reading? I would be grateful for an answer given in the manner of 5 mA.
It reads 14 mA
